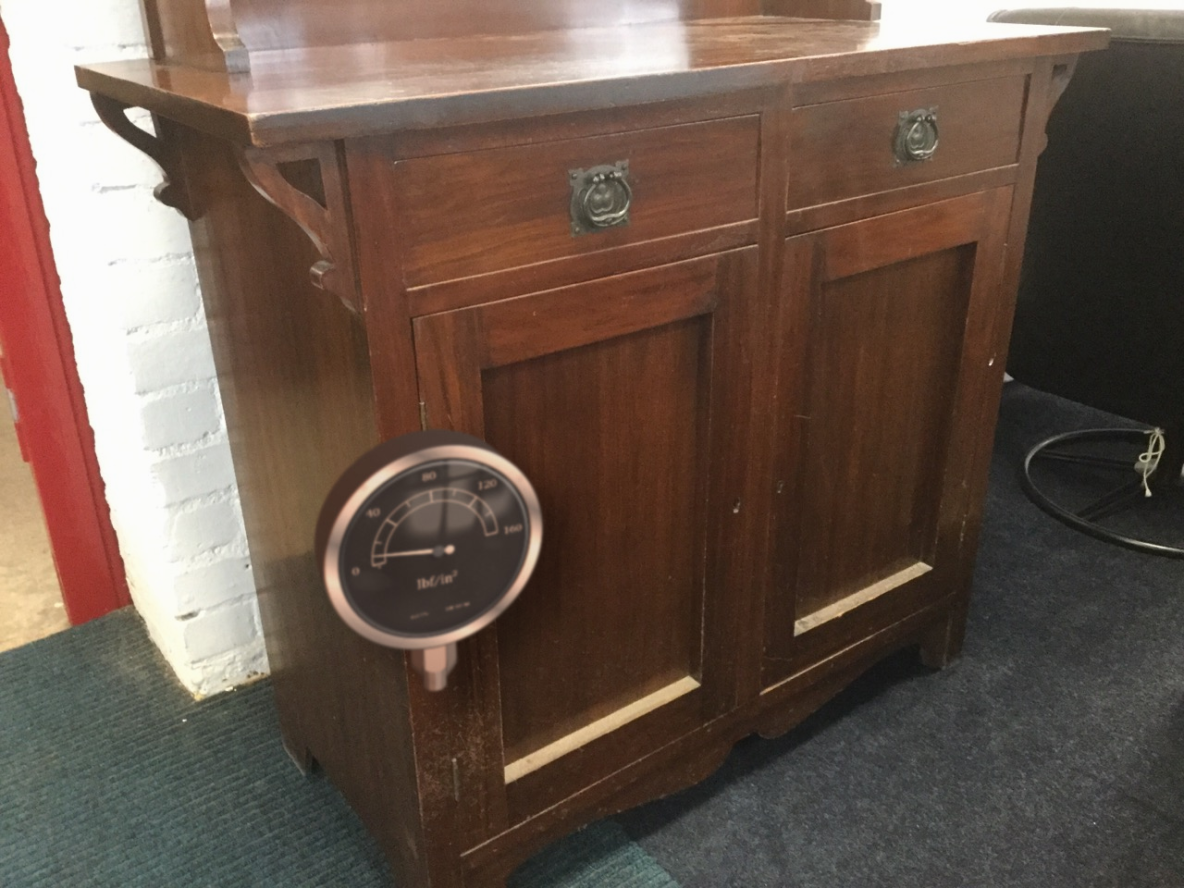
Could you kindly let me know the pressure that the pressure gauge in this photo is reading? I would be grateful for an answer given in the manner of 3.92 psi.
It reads 10 psi
